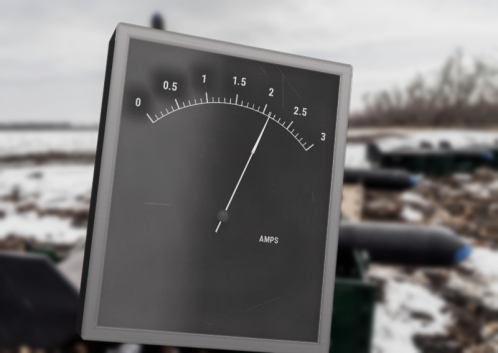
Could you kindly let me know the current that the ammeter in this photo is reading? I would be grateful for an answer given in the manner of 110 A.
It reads 2.1 A
